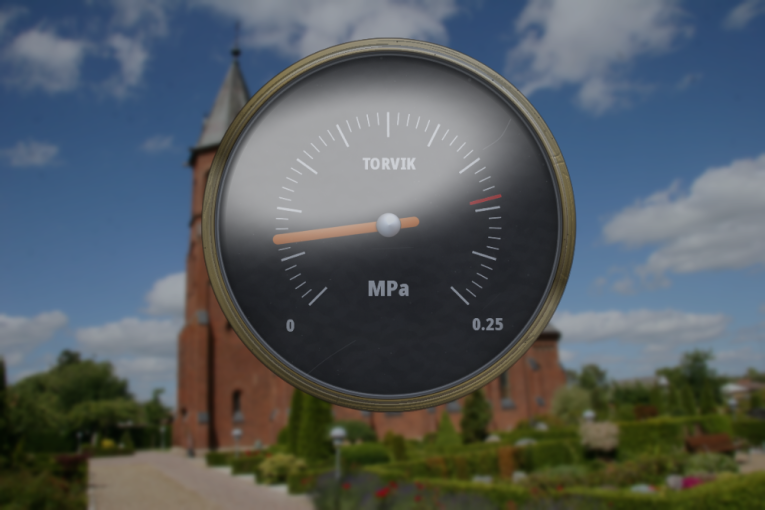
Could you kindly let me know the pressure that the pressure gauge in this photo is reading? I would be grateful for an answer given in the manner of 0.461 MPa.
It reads 0.035 MPa
